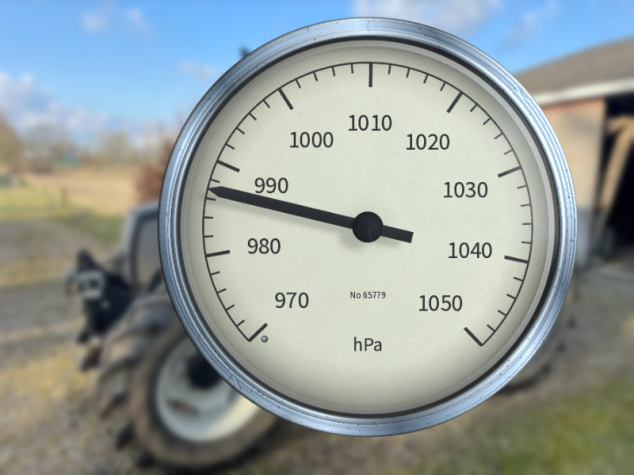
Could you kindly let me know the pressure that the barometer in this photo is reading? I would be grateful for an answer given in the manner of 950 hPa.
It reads 987 hPa
